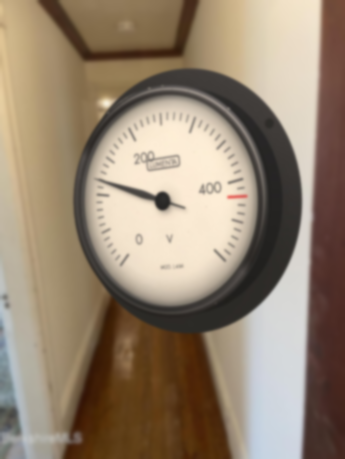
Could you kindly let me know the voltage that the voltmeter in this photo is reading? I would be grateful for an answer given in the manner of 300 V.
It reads 120 V
